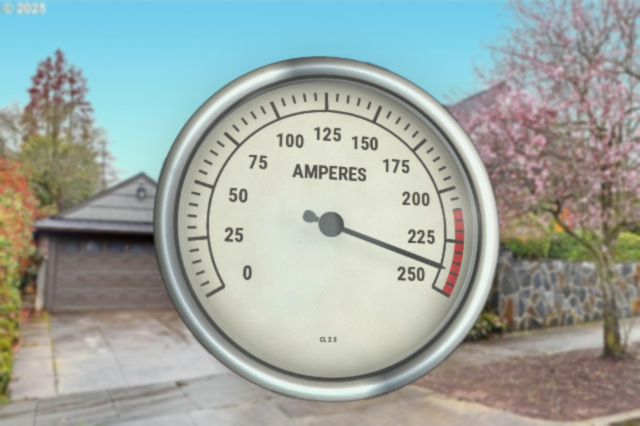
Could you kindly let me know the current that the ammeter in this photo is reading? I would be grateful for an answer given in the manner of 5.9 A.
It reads 240 A
